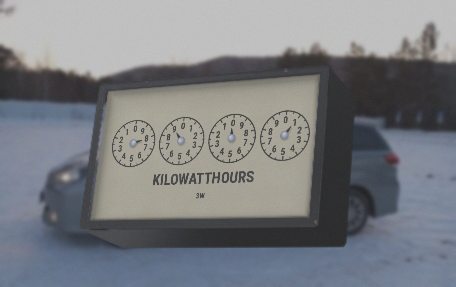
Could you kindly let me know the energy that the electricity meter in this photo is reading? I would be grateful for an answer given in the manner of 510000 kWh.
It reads 7901 kWh
